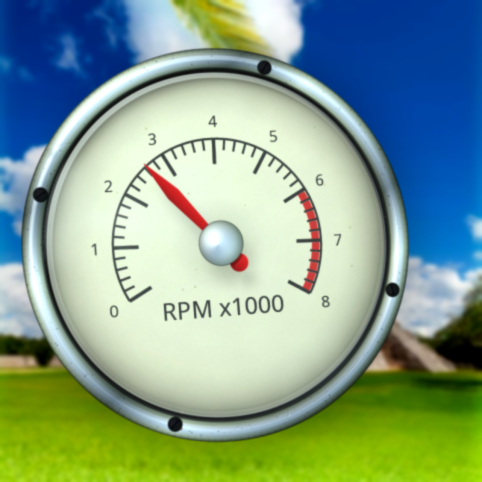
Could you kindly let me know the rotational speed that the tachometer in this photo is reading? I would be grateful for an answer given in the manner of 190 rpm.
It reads 2600 rpm
